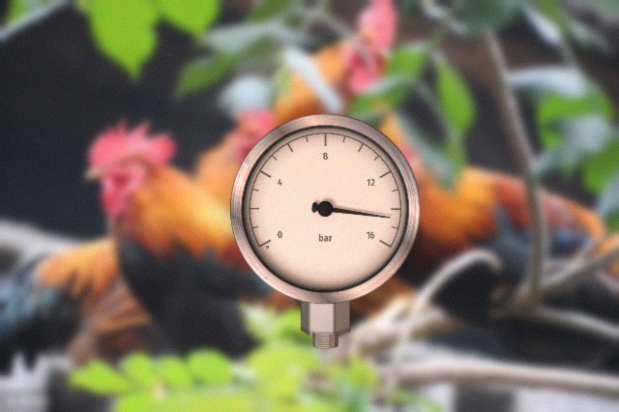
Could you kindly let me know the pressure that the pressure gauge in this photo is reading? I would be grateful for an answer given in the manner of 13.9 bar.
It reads 14.5 bar
